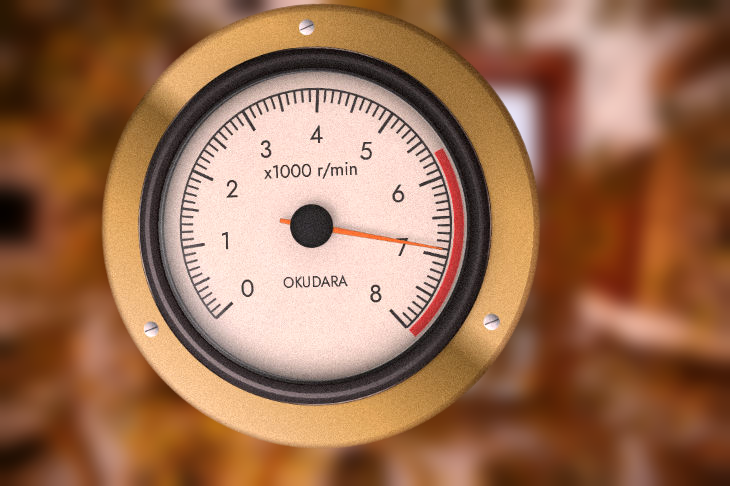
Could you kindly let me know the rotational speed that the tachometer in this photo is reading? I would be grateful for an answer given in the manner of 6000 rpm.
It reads 6900 rpm
